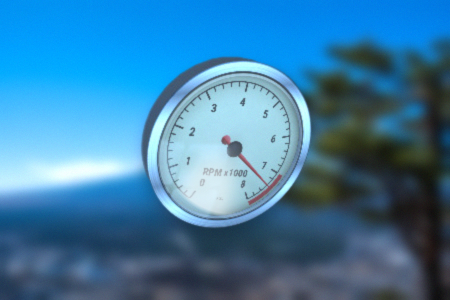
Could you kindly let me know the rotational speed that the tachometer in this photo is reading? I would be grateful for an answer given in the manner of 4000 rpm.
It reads 7400 rpm
